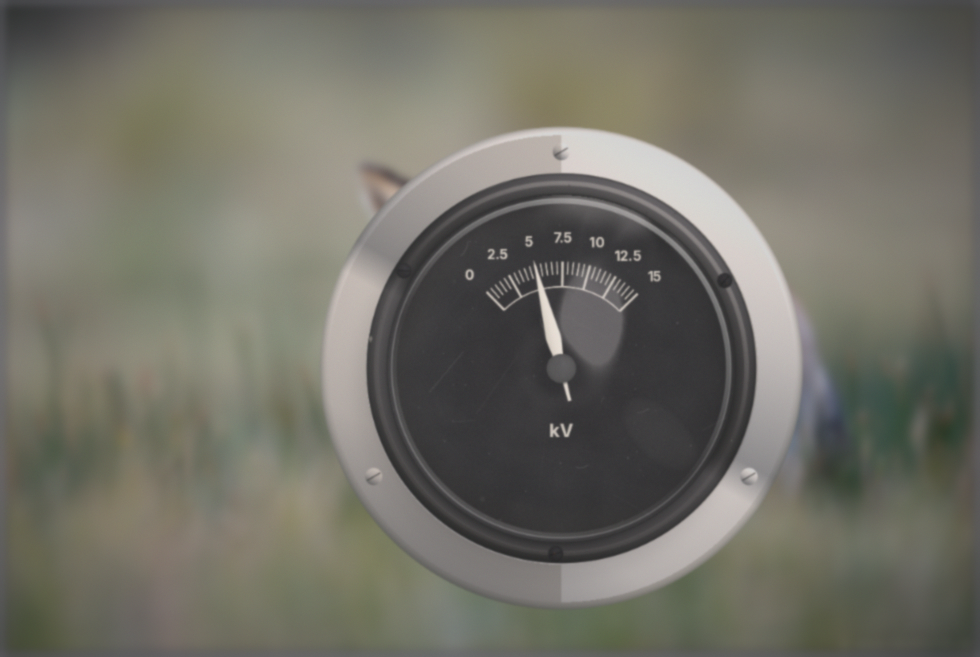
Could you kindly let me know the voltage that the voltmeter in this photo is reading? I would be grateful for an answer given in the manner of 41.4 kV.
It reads 5 kV
